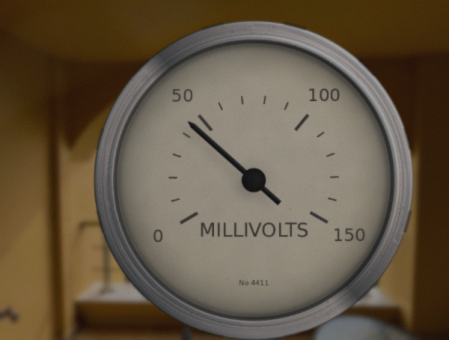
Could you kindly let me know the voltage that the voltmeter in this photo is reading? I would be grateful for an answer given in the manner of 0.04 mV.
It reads 45 mV
